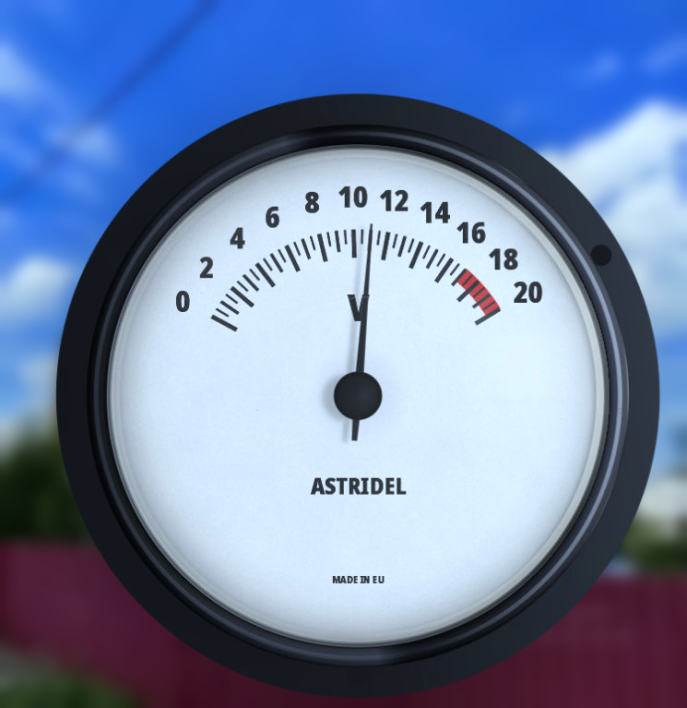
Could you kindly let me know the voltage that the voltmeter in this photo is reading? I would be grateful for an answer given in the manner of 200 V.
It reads 11 V
